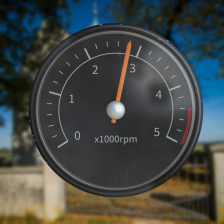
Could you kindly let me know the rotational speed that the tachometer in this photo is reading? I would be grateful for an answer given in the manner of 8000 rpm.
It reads 2800 rpm
